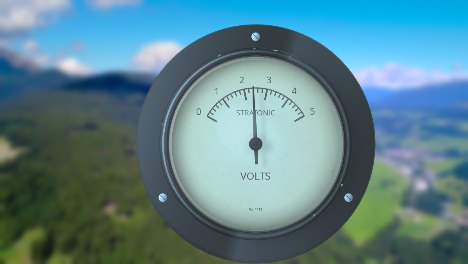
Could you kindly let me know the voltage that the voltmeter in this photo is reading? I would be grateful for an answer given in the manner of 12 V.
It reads 2.4 V
